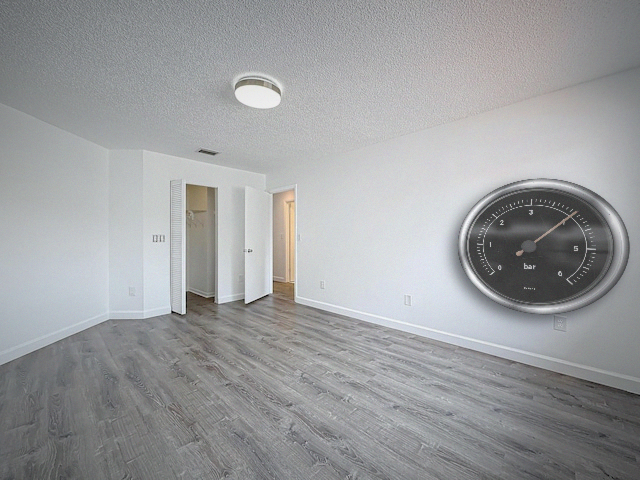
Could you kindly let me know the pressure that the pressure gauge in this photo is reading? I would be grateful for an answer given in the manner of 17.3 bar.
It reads 4 bar
